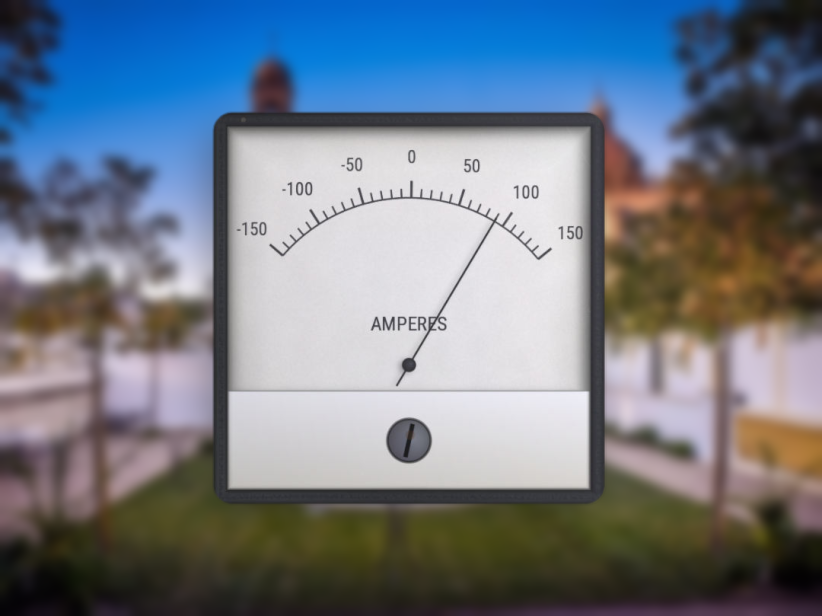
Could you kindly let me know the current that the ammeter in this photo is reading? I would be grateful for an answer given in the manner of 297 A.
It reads 90 A
